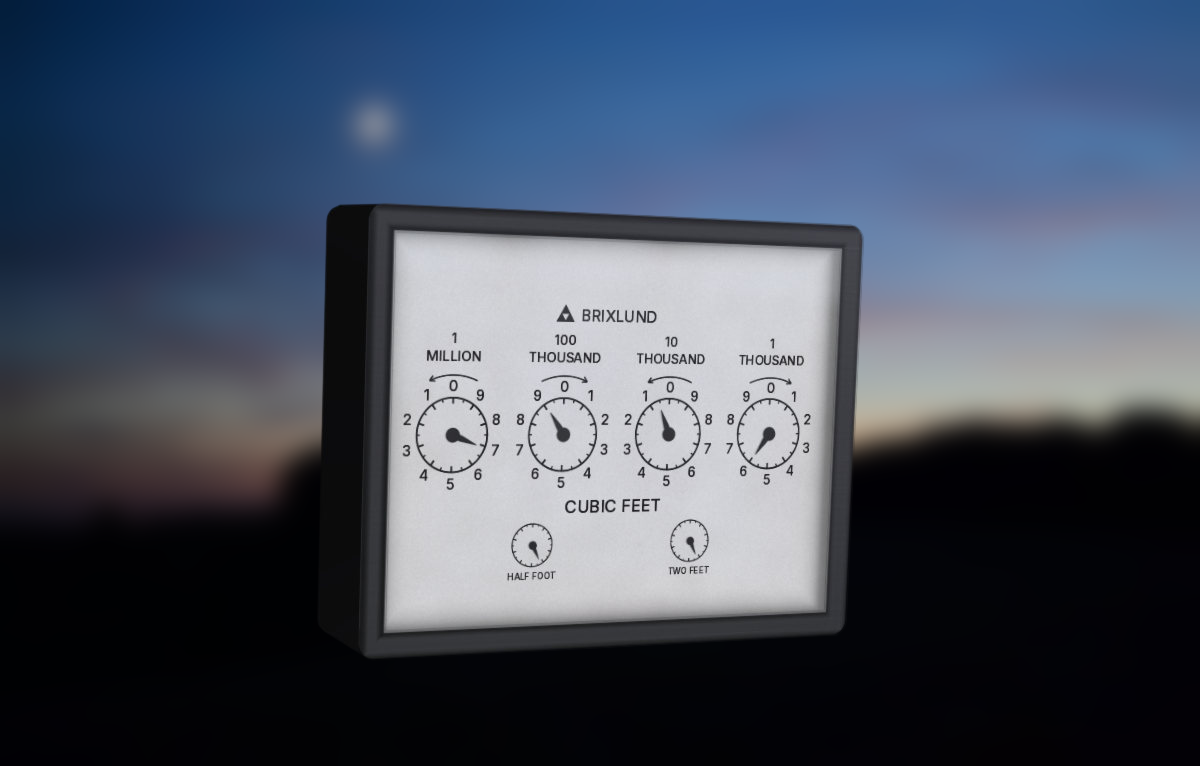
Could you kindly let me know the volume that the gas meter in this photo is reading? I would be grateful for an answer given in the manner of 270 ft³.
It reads 690600 ft³
